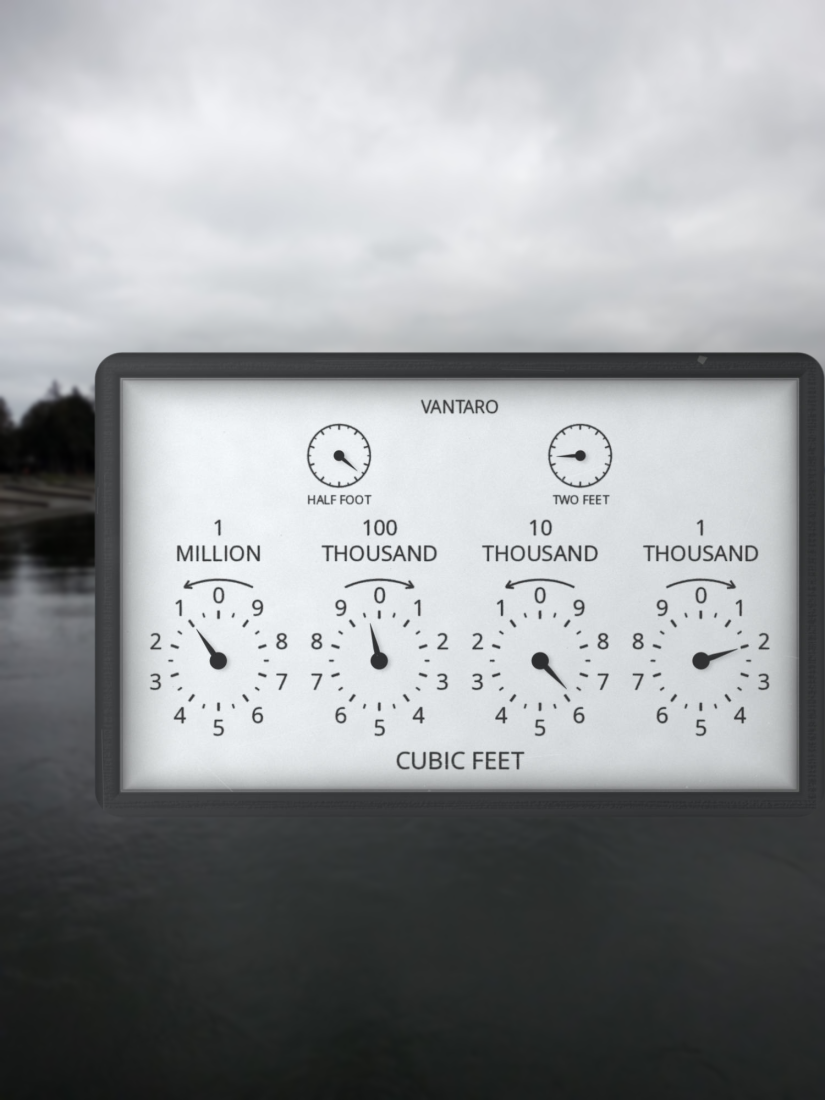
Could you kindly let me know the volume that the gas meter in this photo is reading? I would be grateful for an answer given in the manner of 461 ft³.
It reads 96200 ft³
